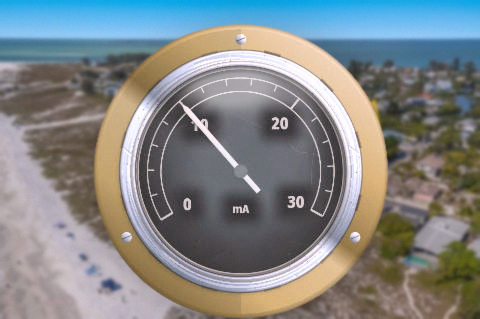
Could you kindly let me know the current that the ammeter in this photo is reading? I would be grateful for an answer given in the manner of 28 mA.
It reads 10 mA
